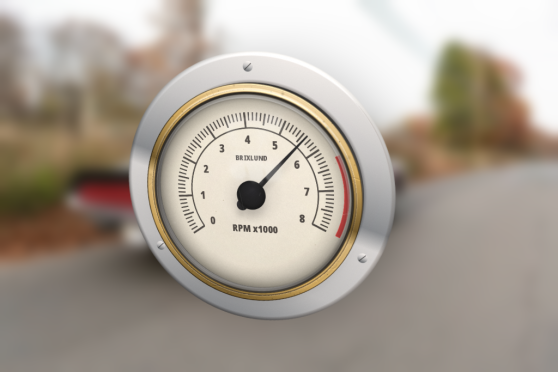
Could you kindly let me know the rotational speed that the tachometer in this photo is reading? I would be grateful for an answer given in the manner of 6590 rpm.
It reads 5600 rpm
